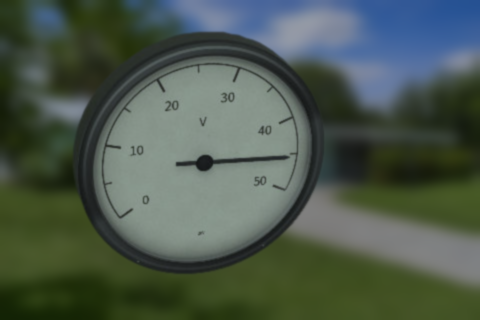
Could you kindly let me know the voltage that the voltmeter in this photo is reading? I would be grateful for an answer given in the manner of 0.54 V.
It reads 45 V
